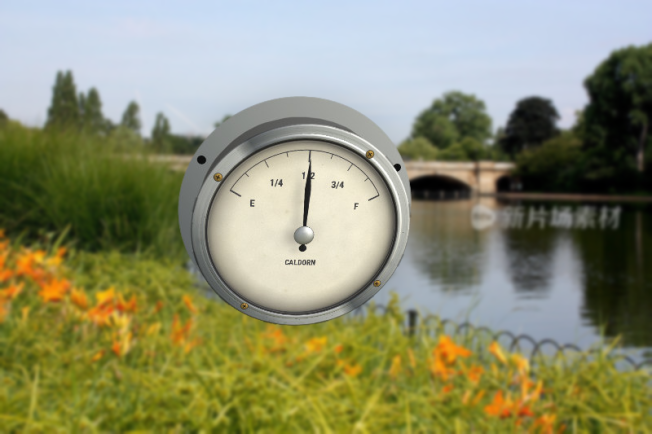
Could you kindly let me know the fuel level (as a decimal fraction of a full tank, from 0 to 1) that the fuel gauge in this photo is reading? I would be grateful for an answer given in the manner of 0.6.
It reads 0.5
